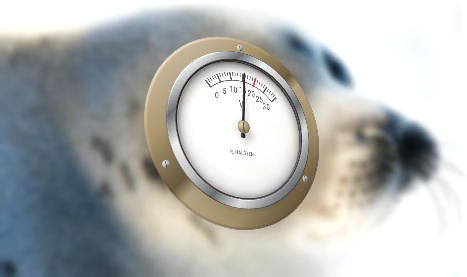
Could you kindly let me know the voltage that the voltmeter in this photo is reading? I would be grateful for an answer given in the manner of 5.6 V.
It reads 15 V
